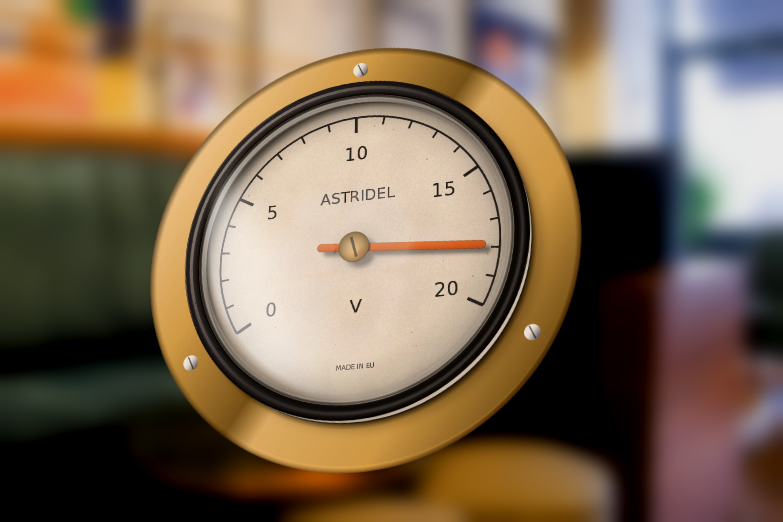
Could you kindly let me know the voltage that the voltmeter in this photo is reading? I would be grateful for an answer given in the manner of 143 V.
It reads 18 V
